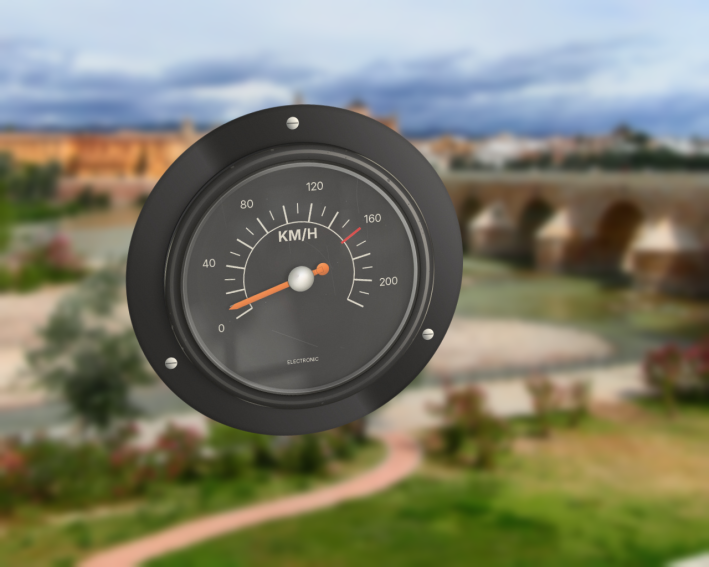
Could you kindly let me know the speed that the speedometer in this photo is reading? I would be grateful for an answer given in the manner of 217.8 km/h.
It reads 10 km/h
